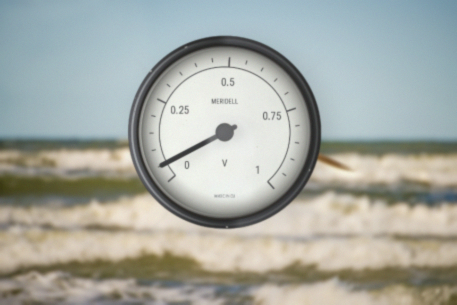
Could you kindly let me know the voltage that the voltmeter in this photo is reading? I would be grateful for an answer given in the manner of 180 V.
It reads 0.05 V
